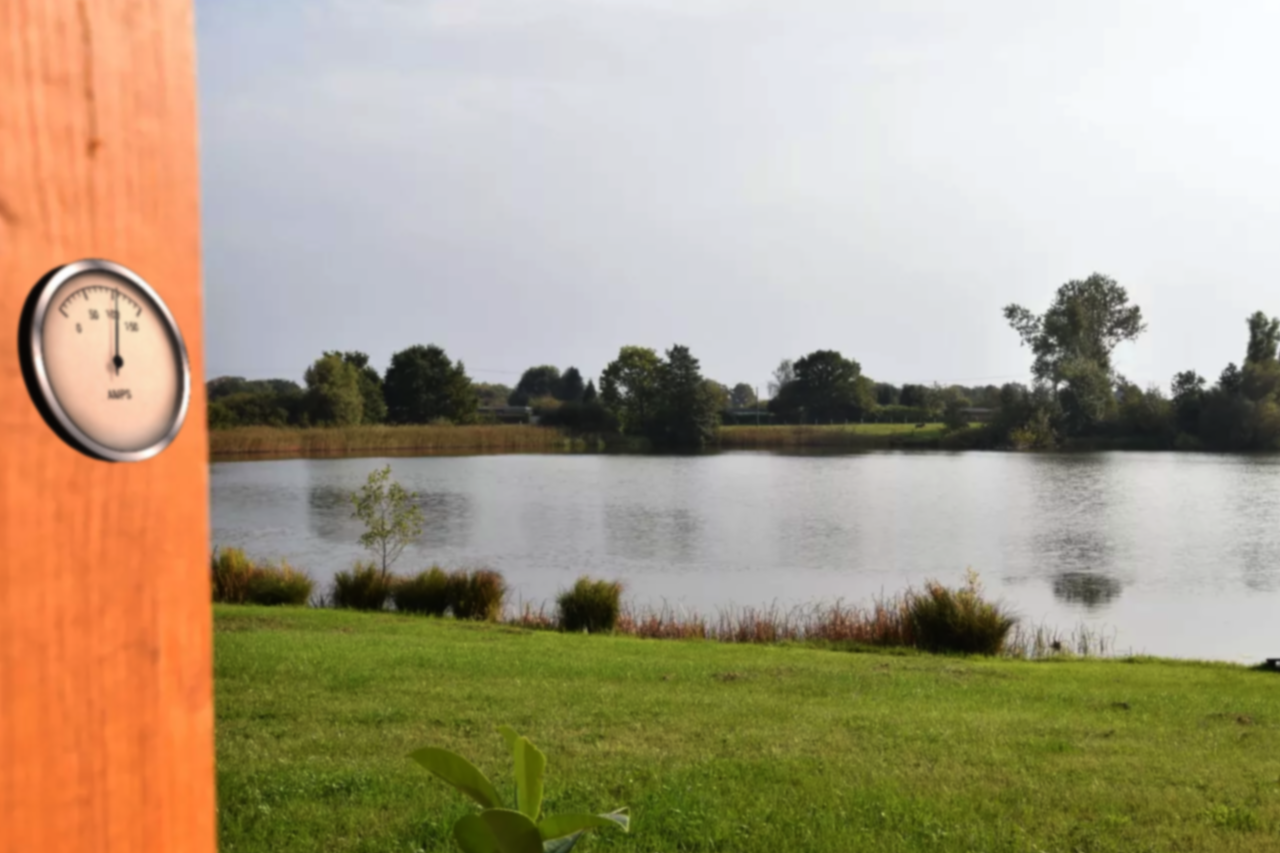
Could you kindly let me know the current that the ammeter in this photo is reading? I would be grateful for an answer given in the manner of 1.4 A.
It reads 100 A
